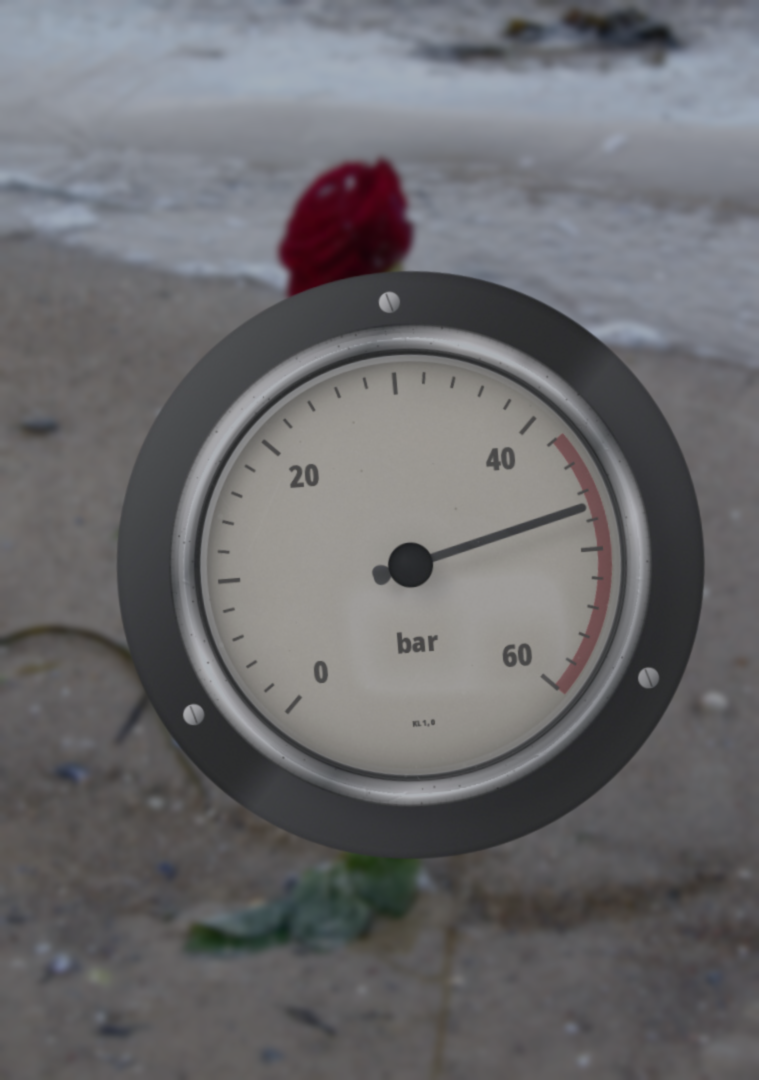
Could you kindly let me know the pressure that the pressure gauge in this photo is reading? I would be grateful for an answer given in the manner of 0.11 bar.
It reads 47 bar
